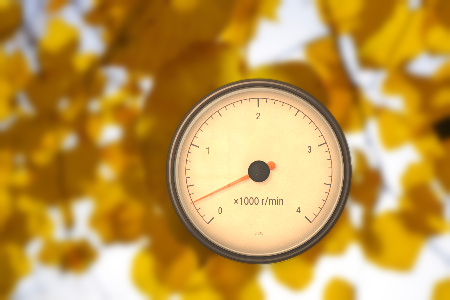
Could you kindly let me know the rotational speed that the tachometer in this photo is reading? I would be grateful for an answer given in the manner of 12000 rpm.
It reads 300 rpm
